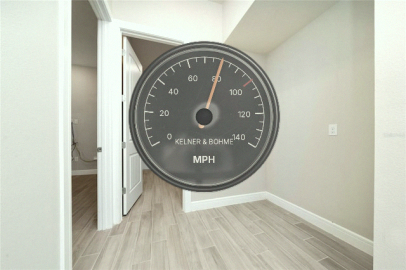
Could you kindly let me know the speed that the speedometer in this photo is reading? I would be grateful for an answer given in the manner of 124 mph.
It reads 80 mph
